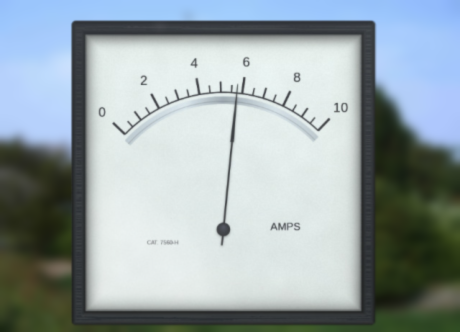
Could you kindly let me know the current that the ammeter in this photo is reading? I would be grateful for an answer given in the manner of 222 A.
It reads 5.75 A
